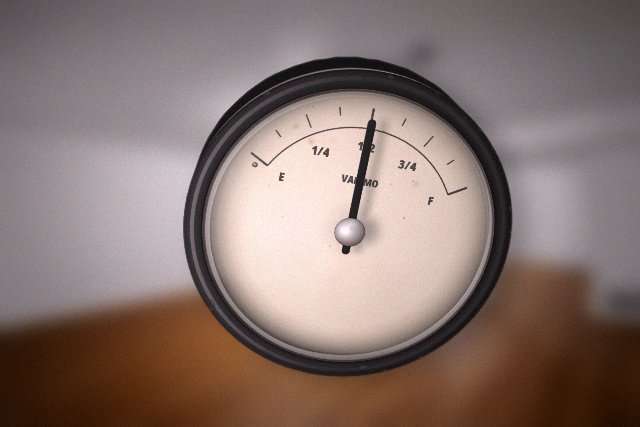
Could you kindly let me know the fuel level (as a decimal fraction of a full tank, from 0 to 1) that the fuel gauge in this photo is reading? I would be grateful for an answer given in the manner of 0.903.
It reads 0.5
